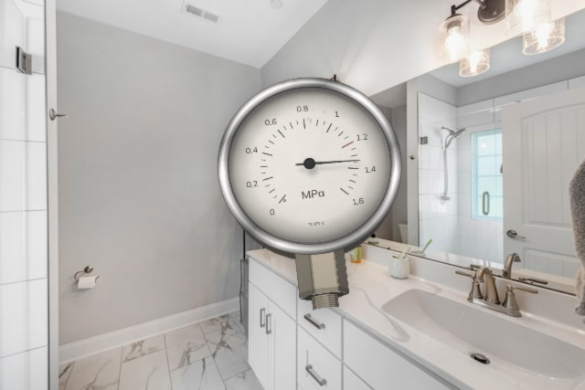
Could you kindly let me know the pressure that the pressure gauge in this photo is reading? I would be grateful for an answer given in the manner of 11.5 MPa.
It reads 1.35 MPa
